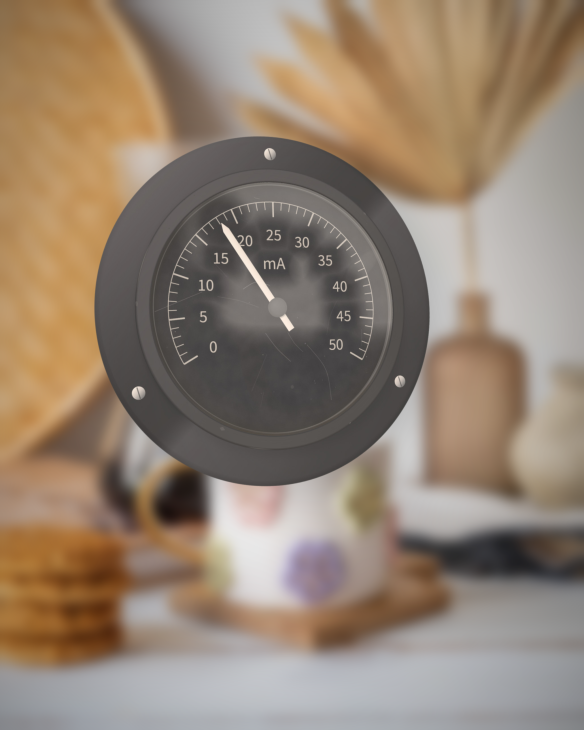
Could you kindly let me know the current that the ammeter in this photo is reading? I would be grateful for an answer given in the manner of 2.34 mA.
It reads 18 mA
